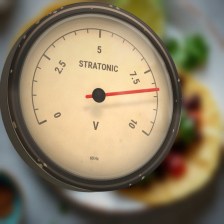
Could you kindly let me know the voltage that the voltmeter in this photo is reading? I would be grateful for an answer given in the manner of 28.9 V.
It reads 8.25 V
